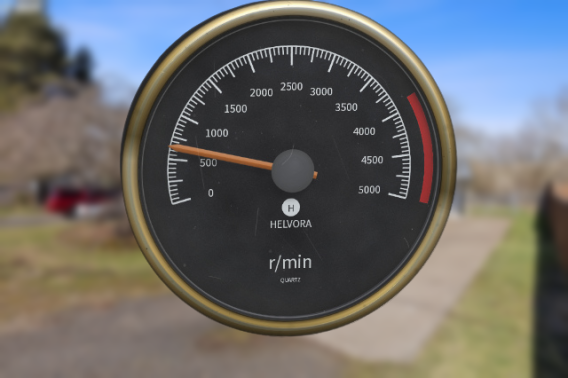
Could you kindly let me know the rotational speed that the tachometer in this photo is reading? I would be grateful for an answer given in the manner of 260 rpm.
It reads 650 rpm
